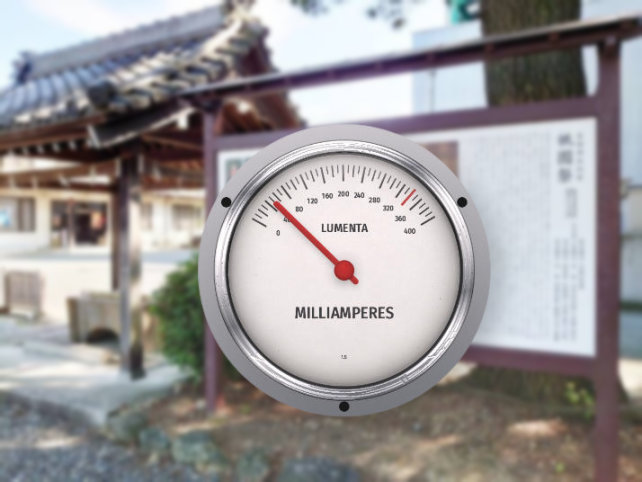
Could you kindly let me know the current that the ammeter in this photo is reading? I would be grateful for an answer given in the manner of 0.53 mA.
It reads 50 mA
